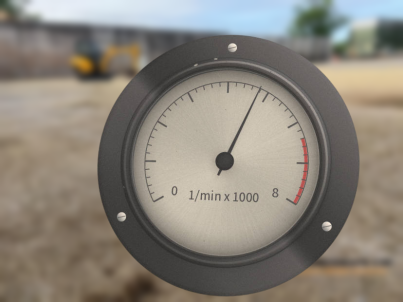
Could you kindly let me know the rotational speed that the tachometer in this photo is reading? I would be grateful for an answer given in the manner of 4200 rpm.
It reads 4800 rpm
